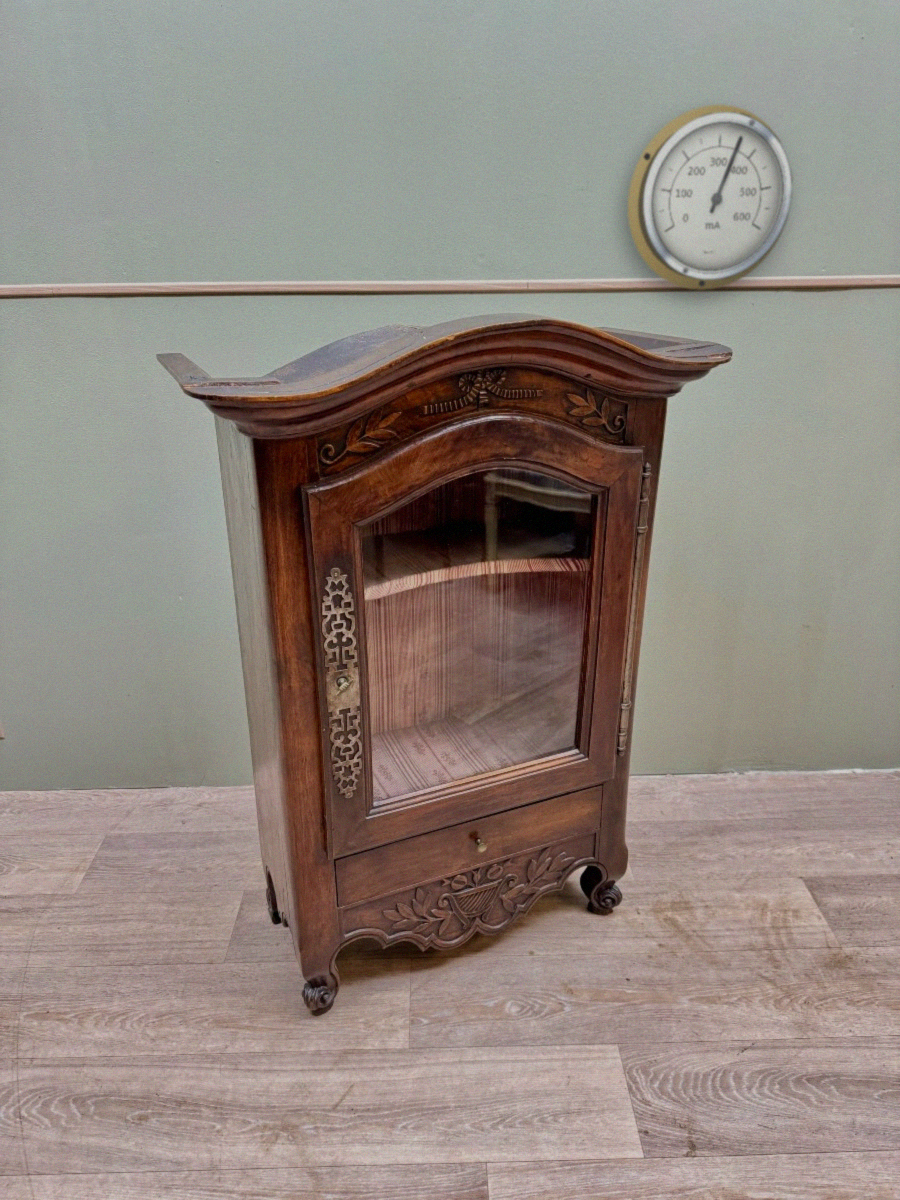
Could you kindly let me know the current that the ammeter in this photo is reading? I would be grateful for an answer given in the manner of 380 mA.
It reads 350 mA
